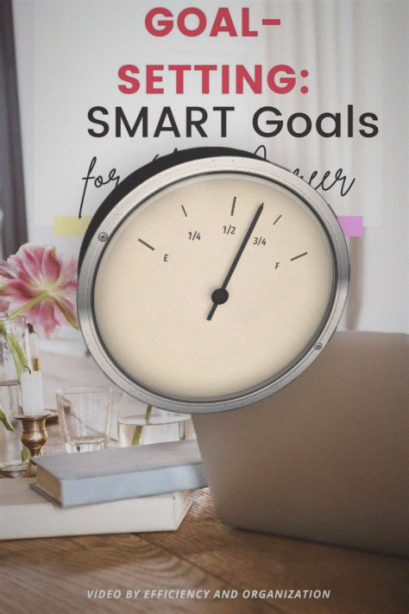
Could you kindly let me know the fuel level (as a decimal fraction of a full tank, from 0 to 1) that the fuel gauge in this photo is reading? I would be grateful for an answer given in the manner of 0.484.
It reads 0.625
